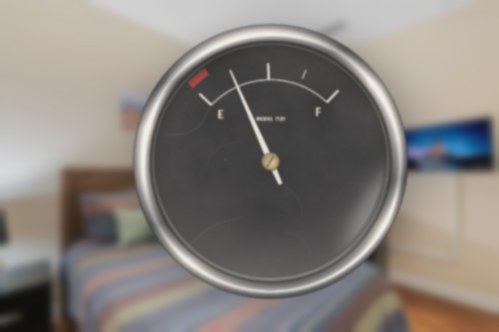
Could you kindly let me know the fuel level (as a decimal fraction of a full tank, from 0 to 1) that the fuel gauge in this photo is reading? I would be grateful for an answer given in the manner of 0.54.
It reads 0.25
